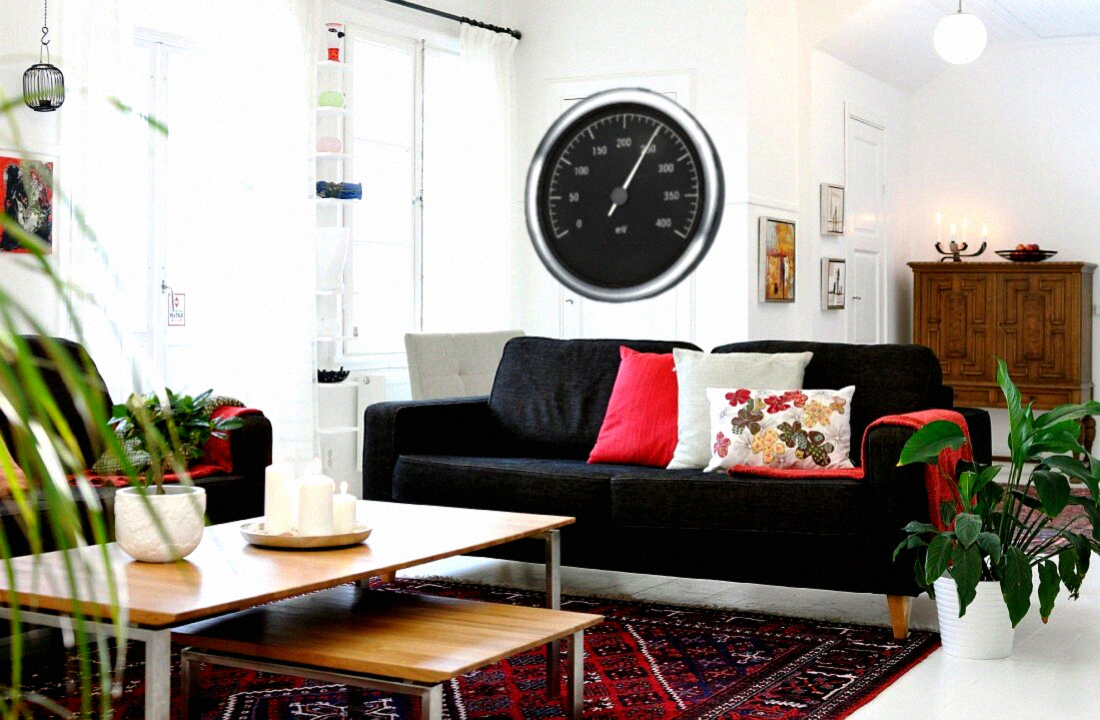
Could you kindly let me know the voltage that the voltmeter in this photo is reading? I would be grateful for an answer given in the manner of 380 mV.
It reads 250 mV
